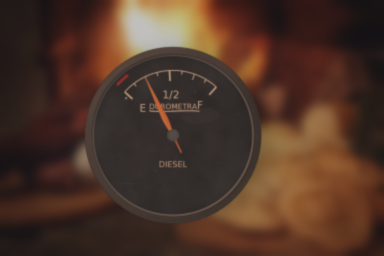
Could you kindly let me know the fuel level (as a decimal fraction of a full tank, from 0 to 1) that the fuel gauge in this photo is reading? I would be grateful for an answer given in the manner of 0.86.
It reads 0.25
